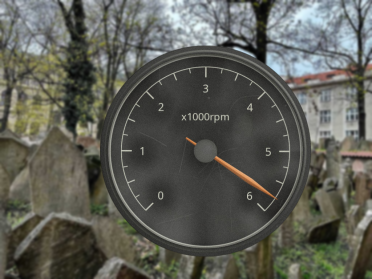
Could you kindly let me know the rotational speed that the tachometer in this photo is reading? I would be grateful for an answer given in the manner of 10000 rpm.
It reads 5750 rpm
